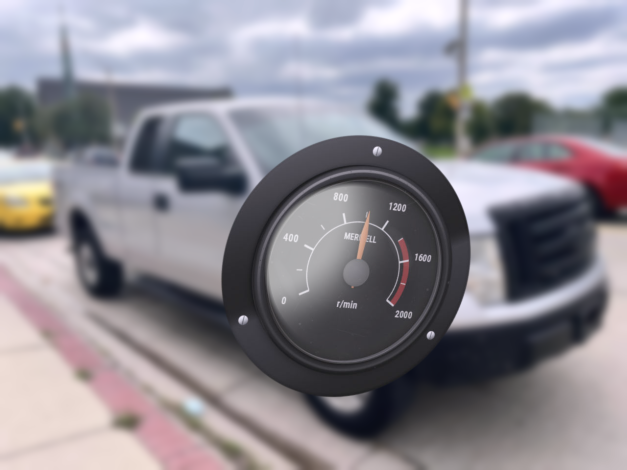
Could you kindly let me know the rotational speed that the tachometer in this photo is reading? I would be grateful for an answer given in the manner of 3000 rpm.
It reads 1000 rpm
